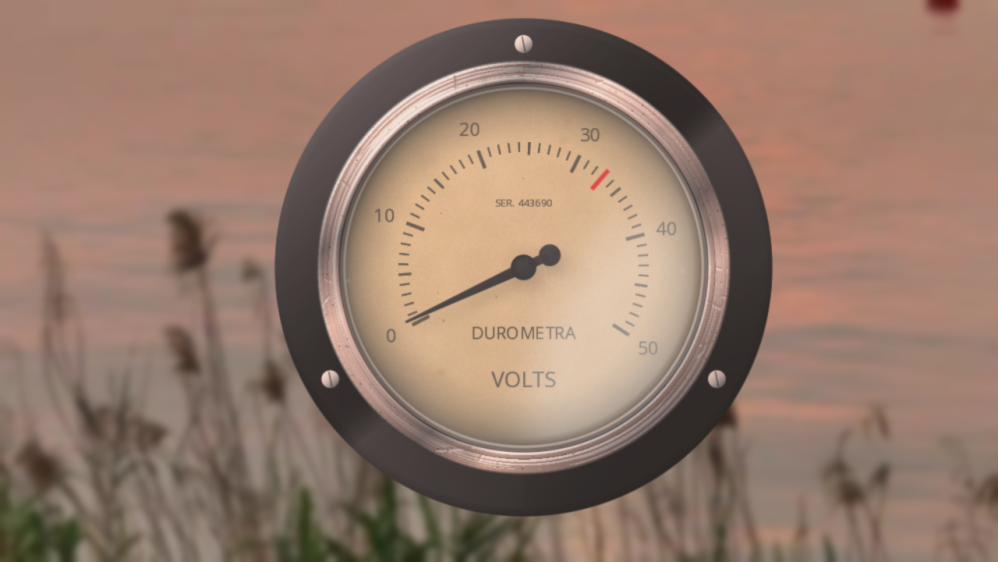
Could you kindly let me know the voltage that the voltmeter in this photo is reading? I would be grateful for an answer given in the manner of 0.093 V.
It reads 0.5 V
